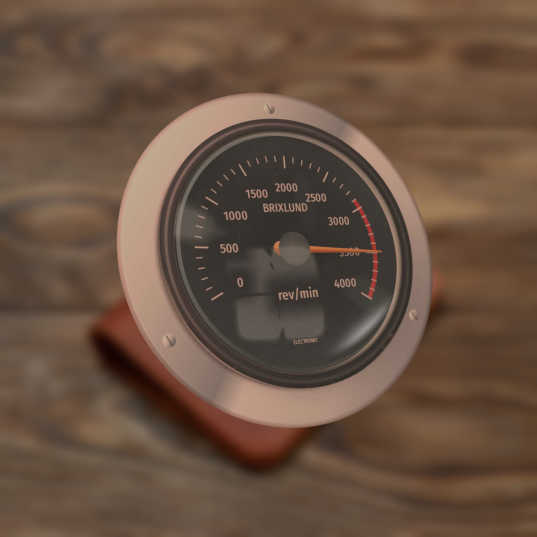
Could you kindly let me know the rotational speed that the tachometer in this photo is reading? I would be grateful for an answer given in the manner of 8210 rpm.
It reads 3500 rpm
